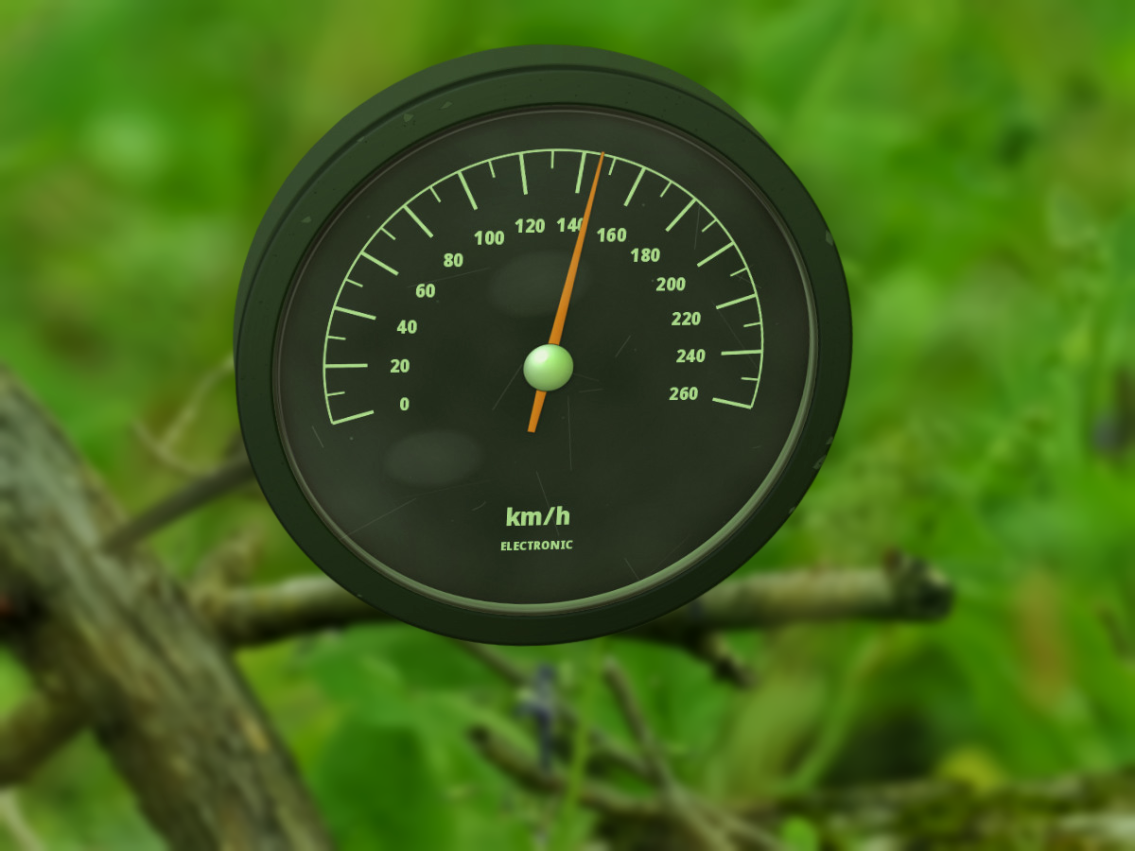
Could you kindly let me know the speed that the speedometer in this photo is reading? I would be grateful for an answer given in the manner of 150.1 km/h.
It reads 145 km/h
